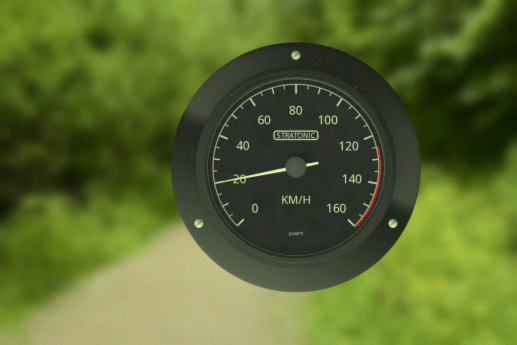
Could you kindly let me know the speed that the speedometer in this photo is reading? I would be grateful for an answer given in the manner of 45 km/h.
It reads 20 km/h
